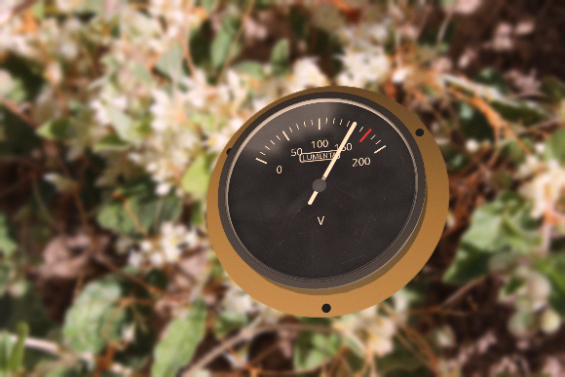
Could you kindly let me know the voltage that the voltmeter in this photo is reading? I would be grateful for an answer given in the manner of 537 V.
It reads 150 V
